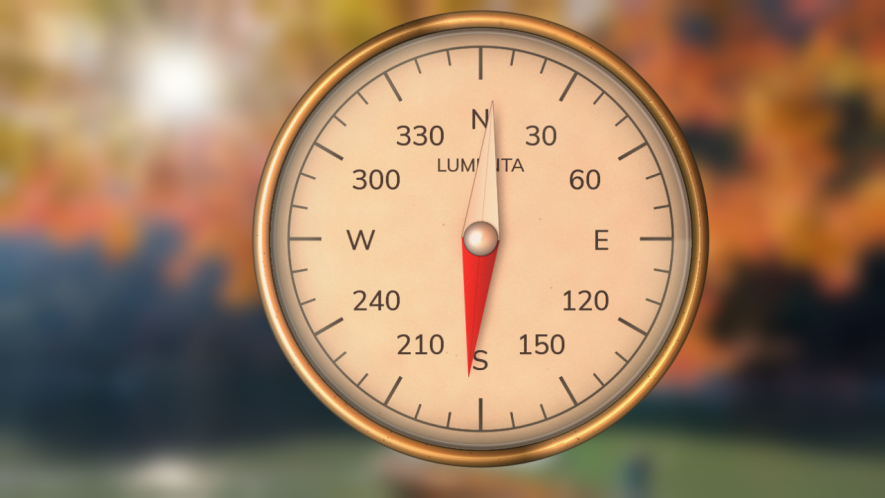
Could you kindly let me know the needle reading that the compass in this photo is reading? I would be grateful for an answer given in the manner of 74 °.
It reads 185 °
